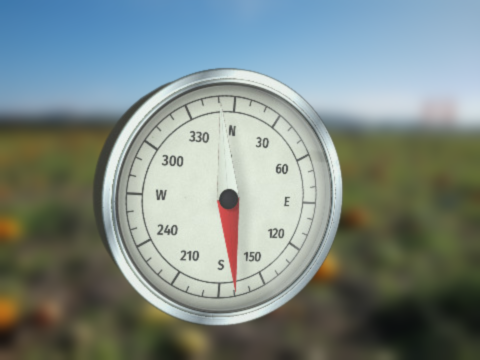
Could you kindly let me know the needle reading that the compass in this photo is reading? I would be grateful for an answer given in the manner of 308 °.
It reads 170 °
